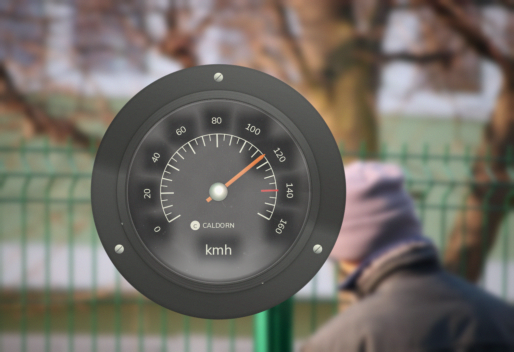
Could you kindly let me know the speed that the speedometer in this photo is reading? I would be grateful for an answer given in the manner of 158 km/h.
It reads 115 km/h
